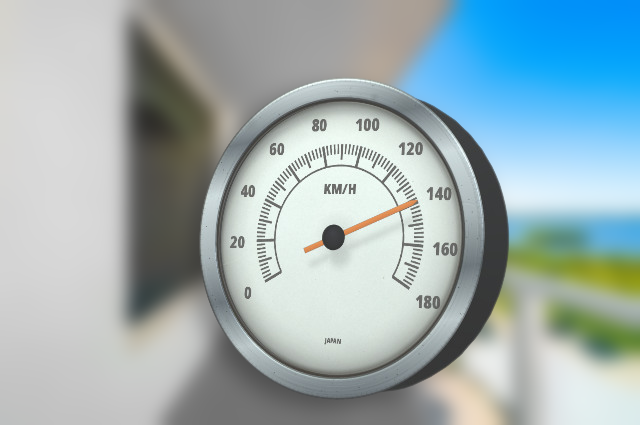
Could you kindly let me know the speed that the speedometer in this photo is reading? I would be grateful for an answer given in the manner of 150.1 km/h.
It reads 140 km/h
